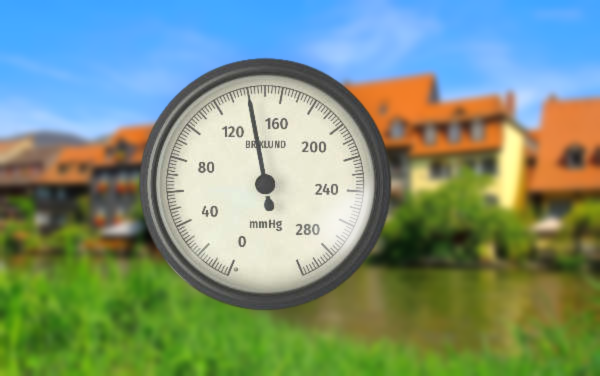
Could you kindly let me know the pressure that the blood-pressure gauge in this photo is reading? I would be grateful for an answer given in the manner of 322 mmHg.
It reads 140 mmHg
